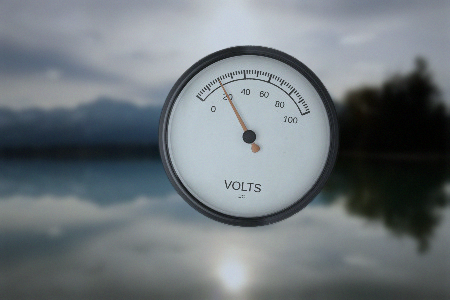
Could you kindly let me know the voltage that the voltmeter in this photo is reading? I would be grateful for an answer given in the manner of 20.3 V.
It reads 20 V
